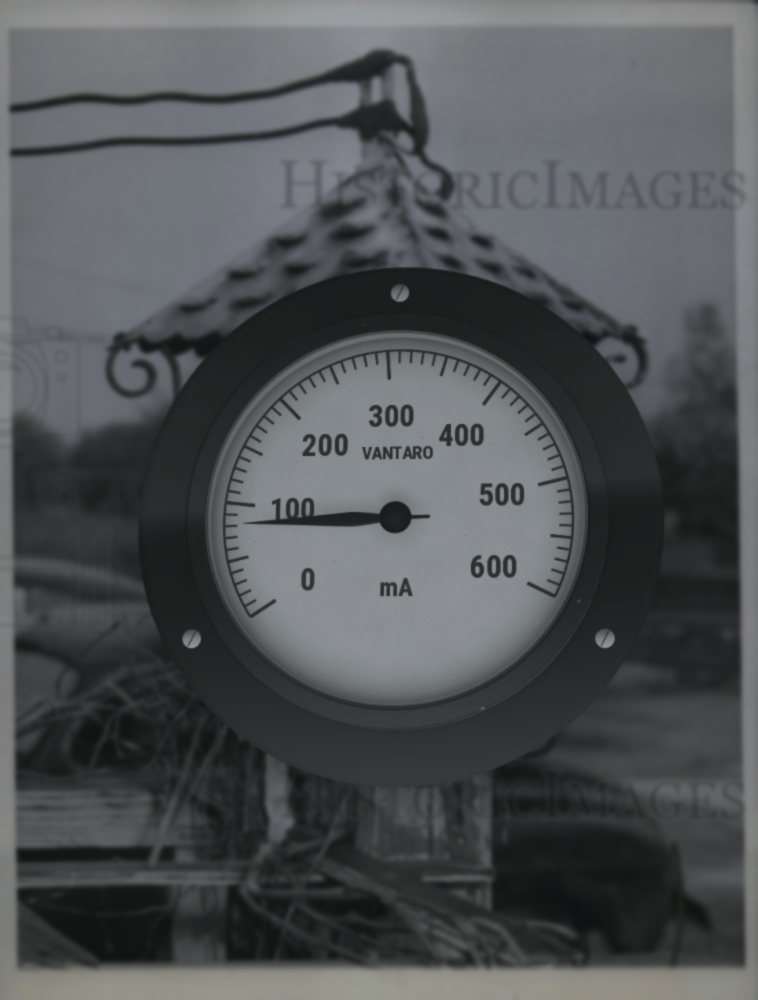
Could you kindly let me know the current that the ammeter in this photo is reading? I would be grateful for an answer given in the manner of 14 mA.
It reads 80 mA
